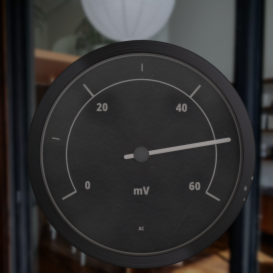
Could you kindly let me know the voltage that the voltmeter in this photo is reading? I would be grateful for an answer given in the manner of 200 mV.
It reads 50 mV
